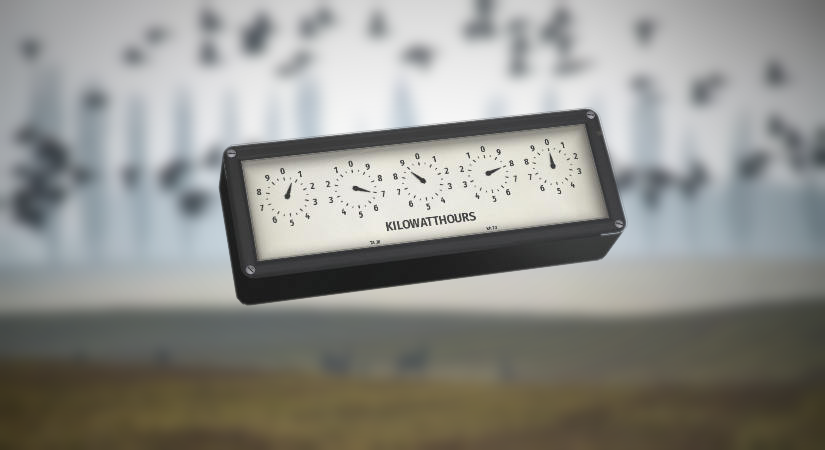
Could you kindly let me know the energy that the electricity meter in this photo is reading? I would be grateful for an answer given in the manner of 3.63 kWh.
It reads 6880 kWh
